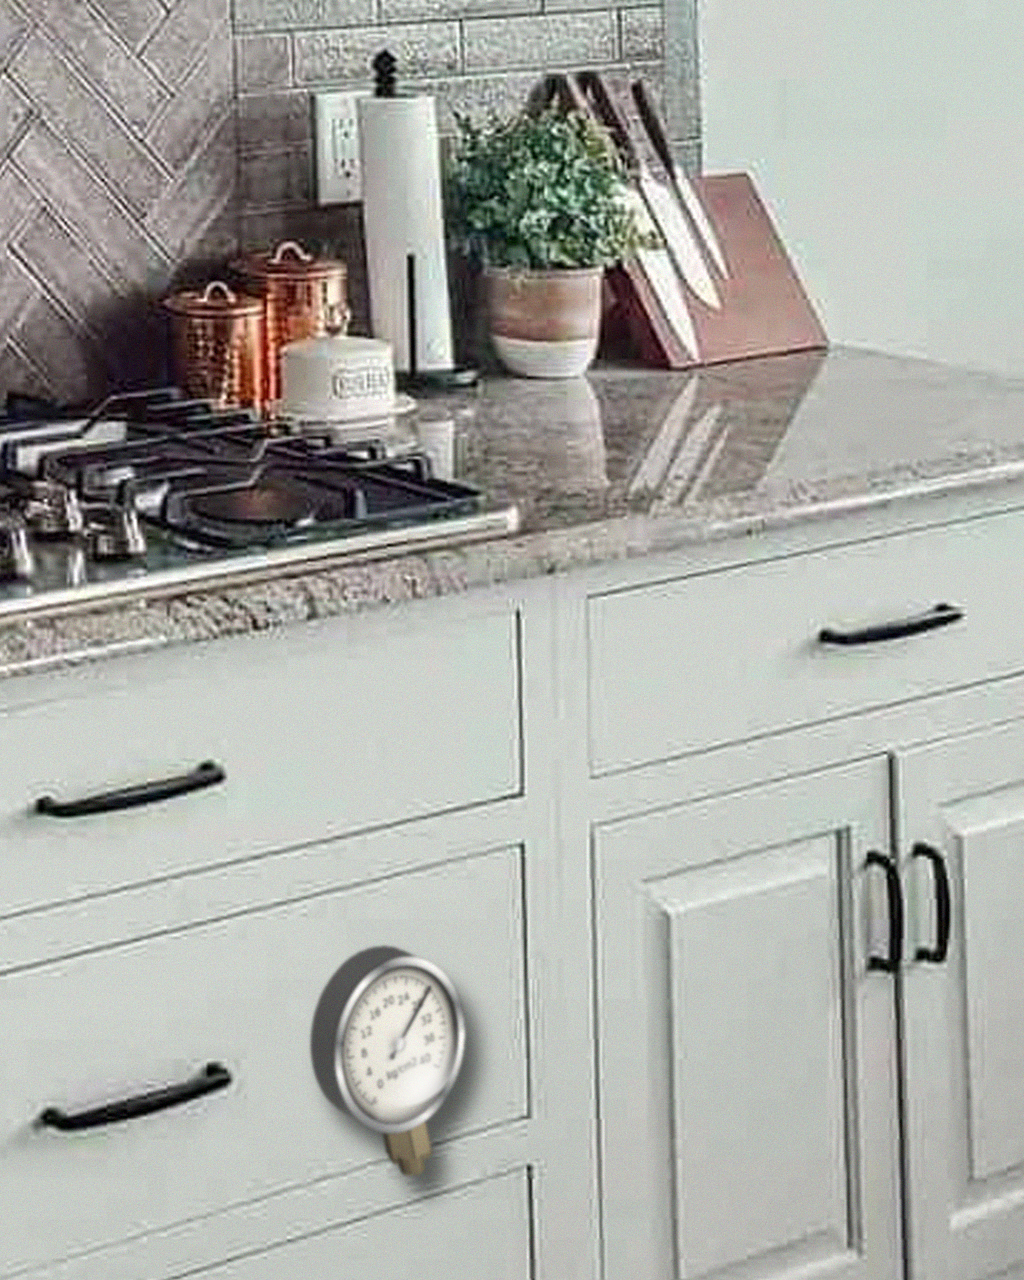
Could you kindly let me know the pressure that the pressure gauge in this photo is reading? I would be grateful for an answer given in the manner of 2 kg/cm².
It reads 28 kg/cm²
